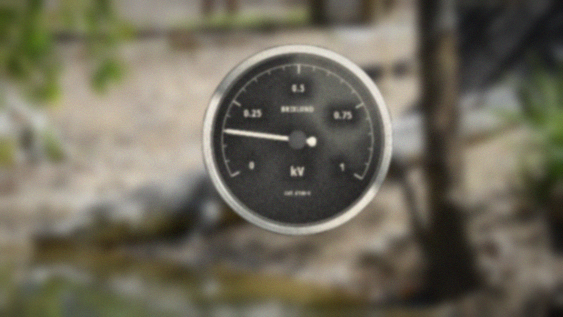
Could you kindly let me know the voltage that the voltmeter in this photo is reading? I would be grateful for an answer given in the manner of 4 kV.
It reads 0.15 kV
